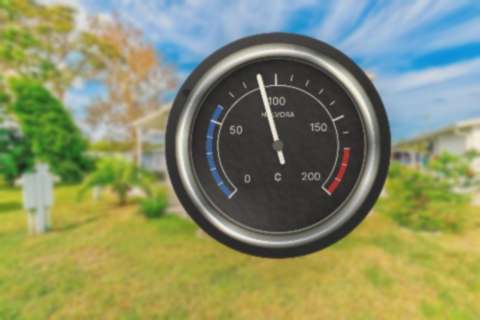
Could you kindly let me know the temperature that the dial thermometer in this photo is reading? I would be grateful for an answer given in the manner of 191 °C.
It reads 90 °C
